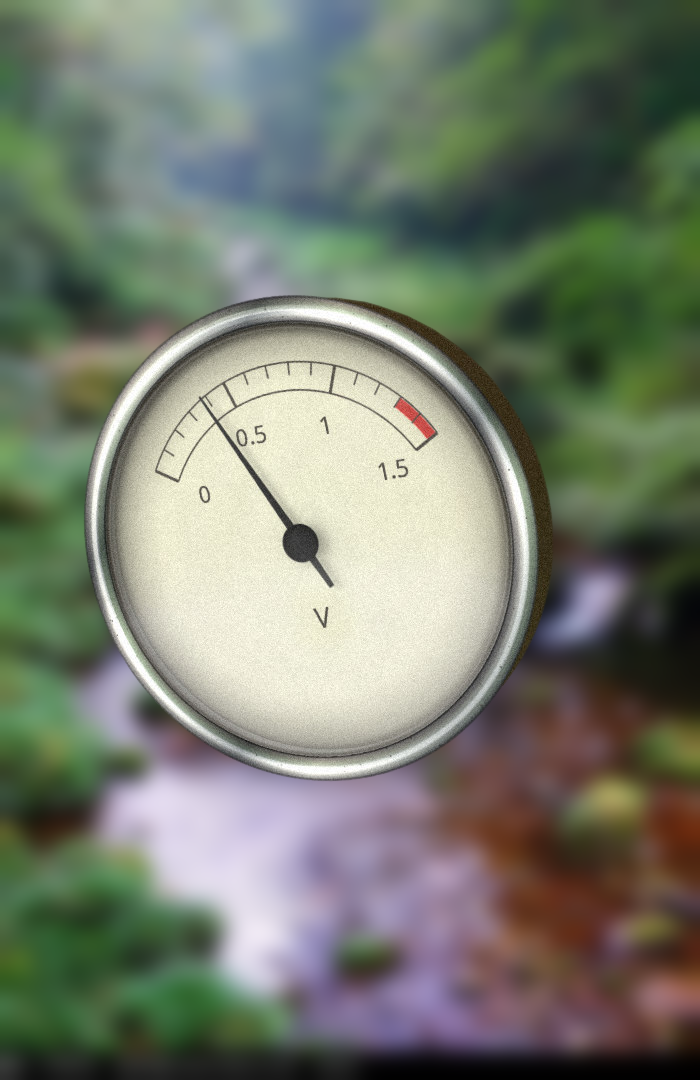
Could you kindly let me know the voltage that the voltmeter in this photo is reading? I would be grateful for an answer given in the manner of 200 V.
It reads 0.4 V
